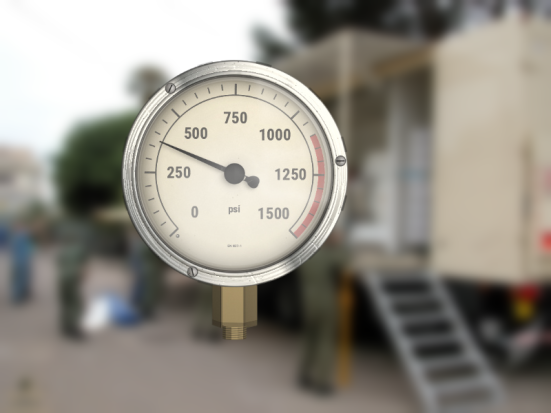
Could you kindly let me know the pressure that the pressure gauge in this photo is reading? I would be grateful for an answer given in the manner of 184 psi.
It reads 375 psi
